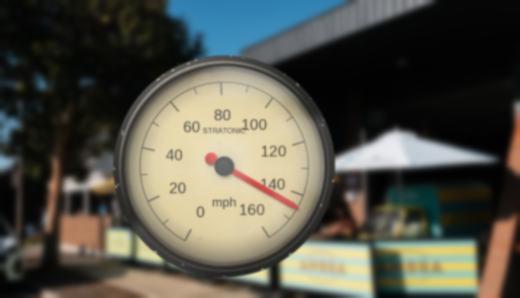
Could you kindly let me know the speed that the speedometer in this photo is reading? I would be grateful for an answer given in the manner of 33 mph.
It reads 145 mph
